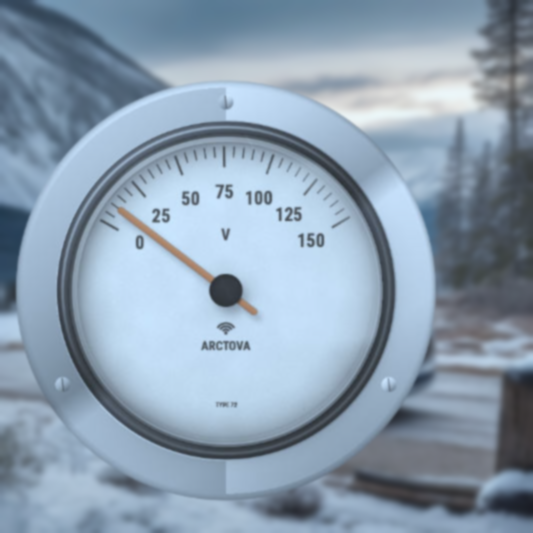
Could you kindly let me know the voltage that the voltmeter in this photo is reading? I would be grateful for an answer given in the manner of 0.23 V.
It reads 10 V
